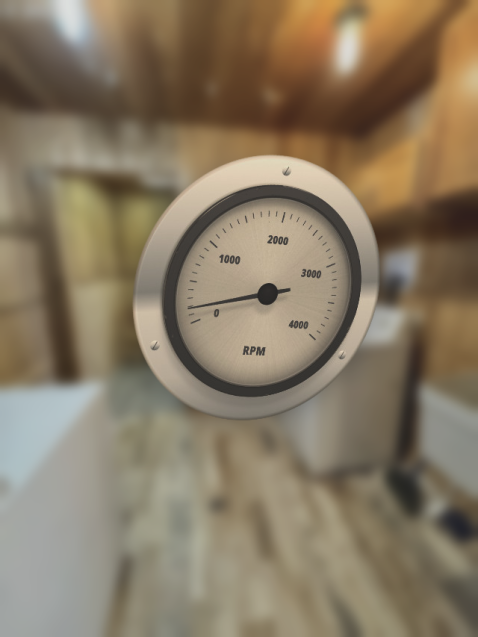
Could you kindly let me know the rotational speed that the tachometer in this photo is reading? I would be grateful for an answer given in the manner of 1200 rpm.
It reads 200 rpm
